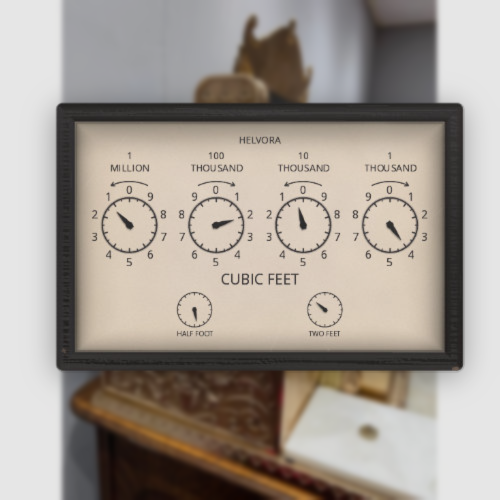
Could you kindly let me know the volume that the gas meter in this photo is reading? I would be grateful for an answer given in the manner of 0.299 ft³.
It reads 120400 ft³
